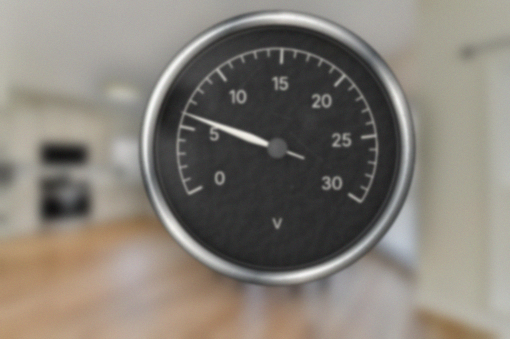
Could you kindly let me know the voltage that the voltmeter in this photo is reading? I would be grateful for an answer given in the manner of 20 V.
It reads 6 V
